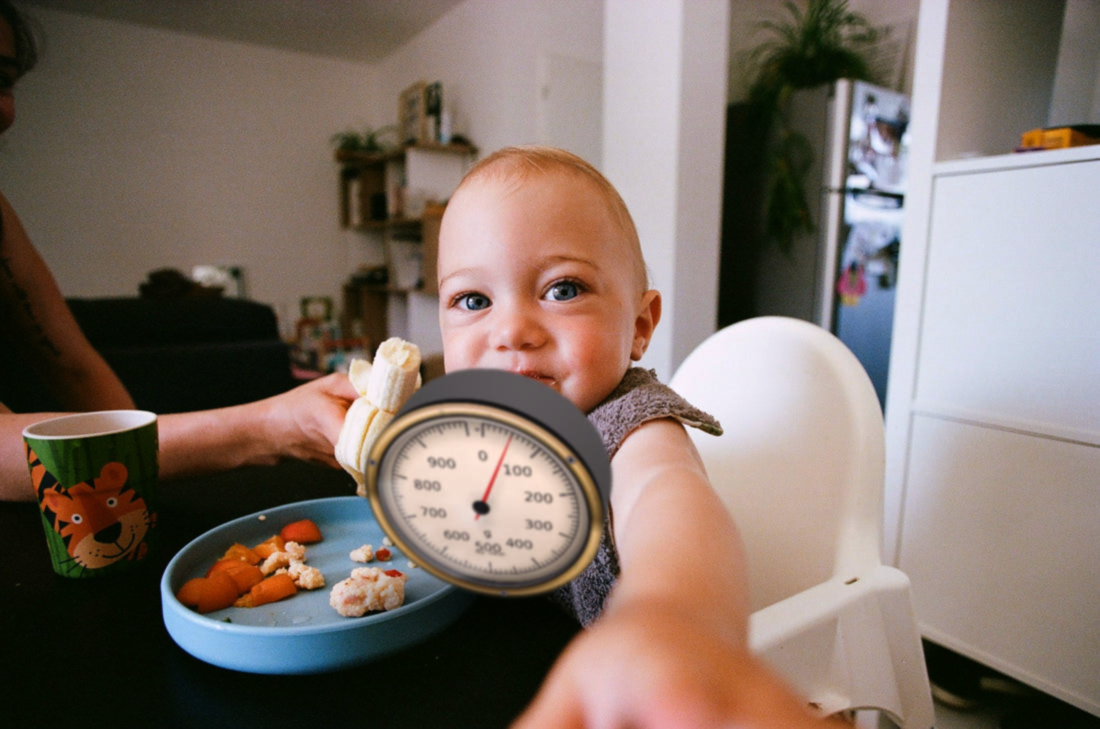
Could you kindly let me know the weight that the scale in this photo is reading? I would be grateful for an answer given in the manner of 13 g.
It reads 50 g
